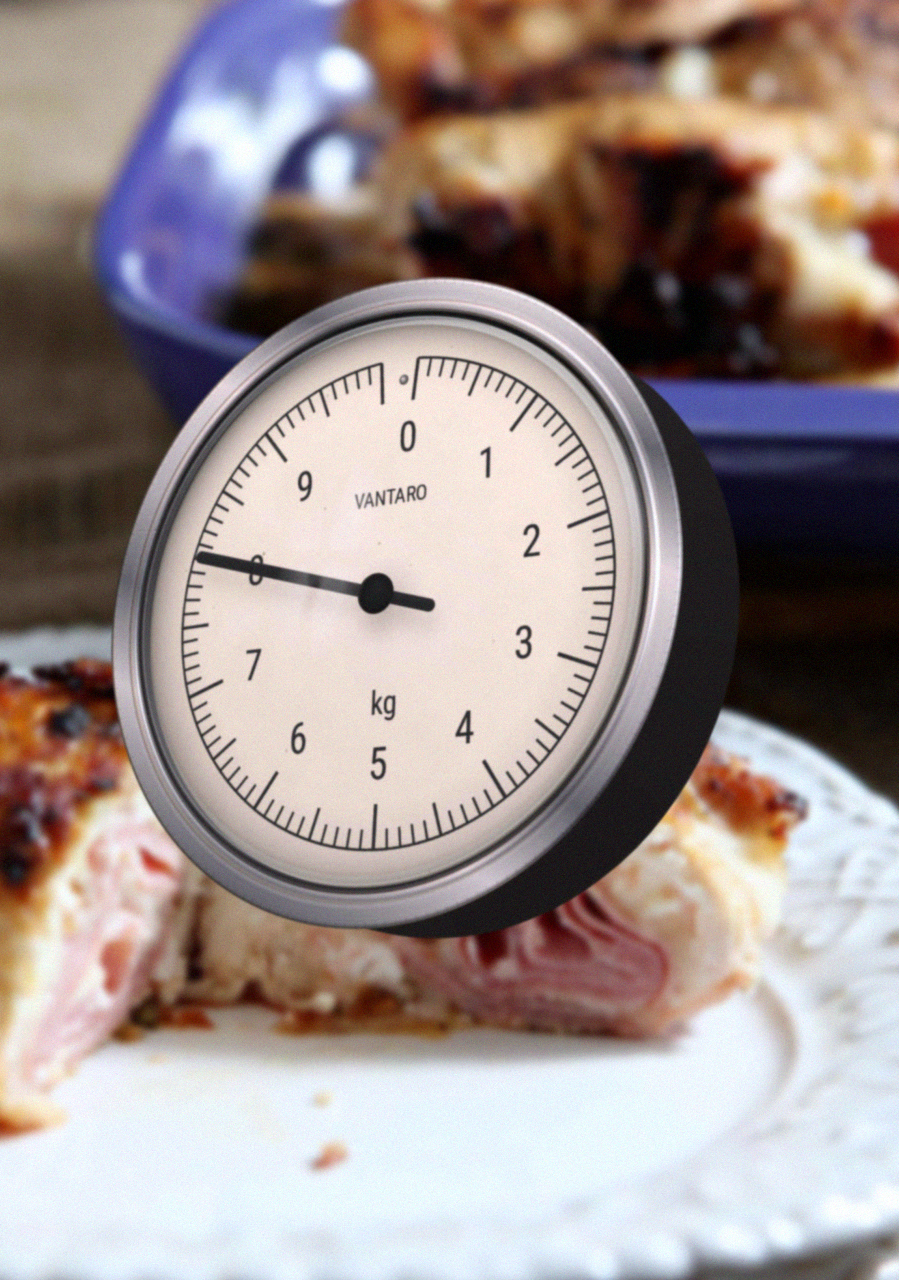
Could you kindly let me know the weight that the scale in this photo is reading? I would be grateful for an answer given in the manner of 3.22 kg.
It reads 8 kg
